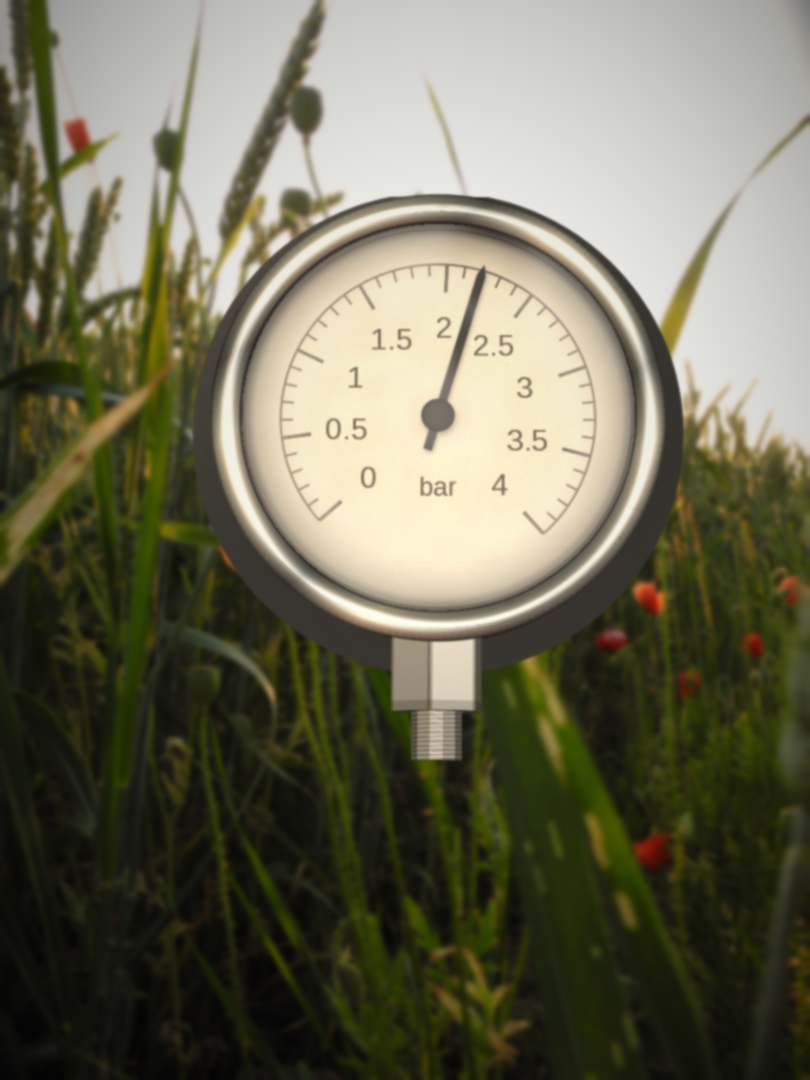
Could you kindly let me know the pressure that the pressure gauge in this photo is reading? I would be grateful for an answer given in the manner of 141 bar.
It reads 2.2 bar
